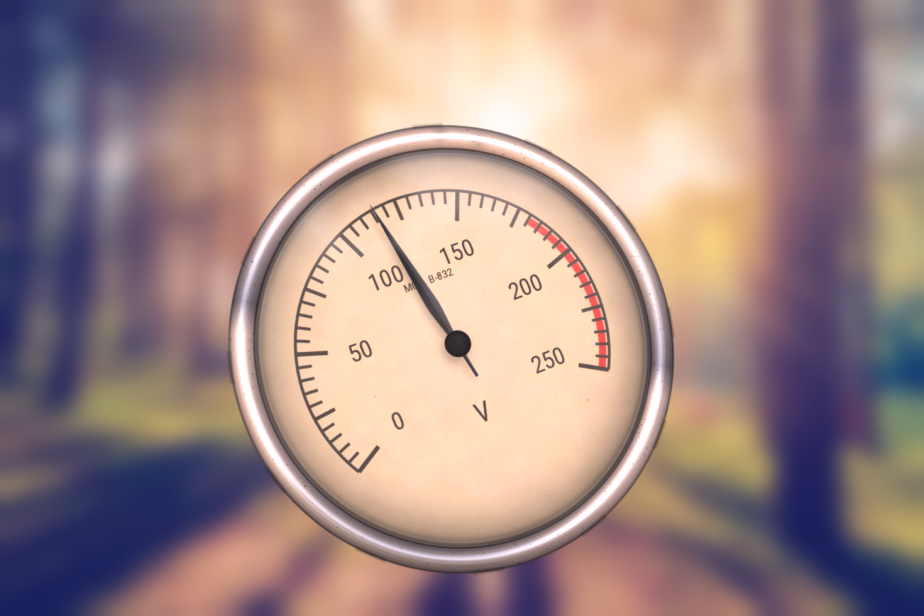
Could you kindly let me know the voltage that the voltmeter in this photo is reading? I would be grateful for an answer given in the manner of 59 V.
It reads 115 V
